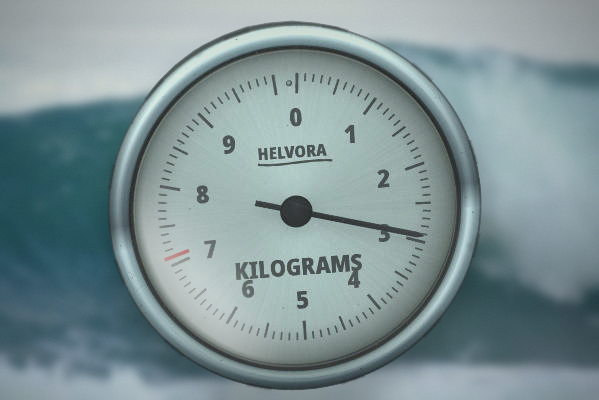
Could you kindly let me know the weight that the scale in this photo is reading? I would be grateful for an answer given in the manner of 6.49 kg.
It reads 2.9 kg
